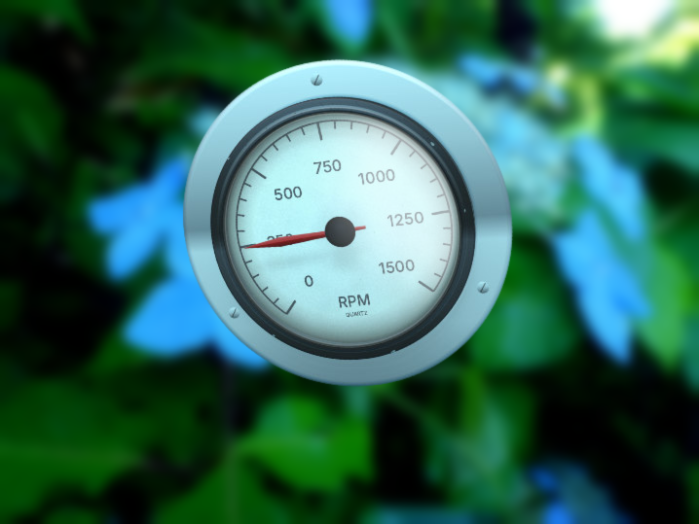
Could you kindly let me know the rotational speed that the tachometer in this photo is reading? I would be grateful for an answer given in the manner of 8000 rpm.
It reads 250 rpm
